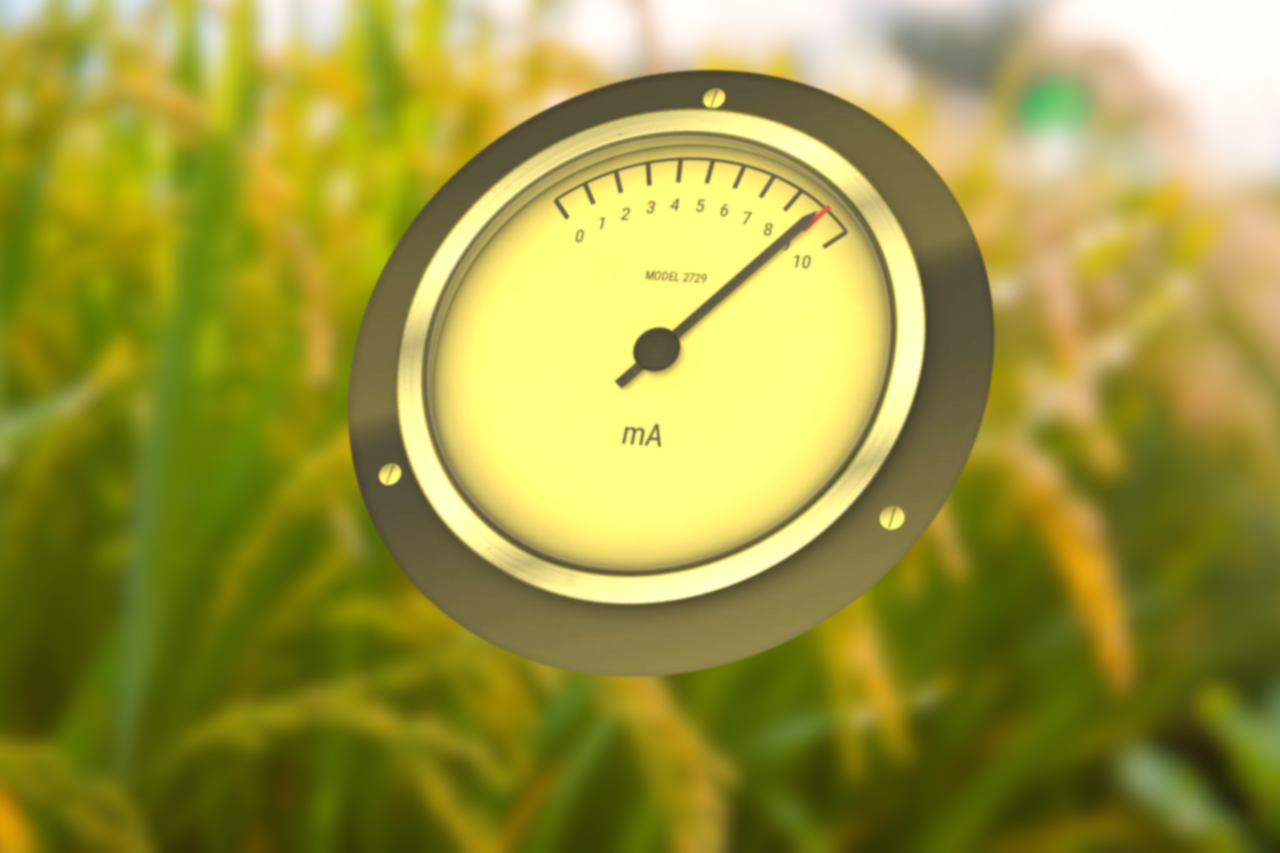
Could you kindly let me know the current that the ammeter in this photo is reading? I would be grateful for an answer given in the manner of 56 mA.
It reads 9 mA
